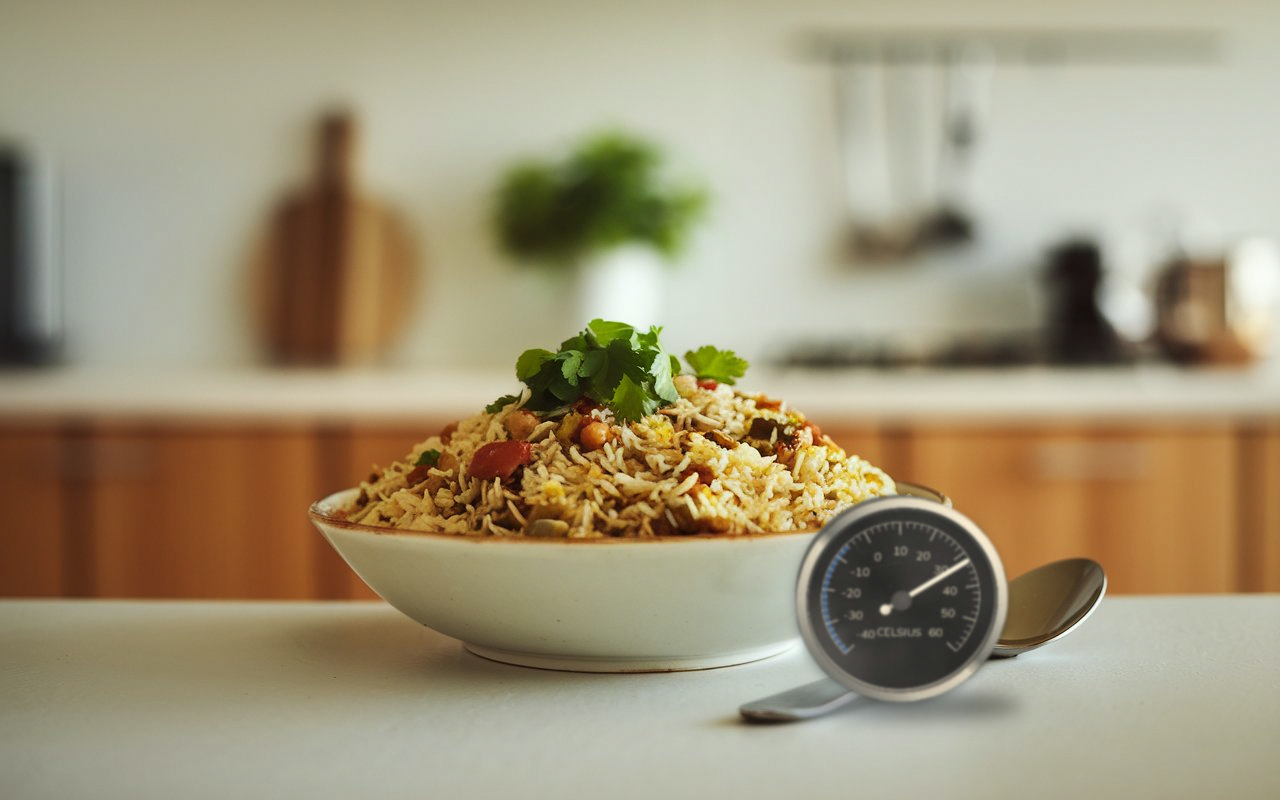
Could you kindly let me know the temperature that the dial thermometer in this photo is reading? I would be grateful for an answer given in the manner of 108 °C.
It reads 32 °C
